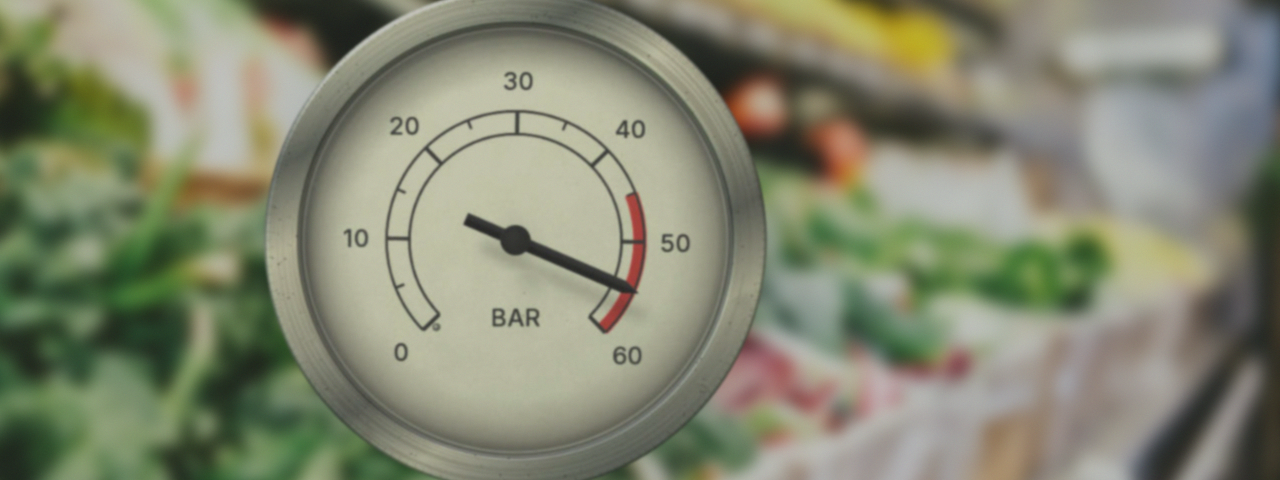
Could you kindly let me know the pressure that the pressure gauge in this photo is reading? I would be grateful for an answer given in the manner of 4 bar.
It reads 55 bar
